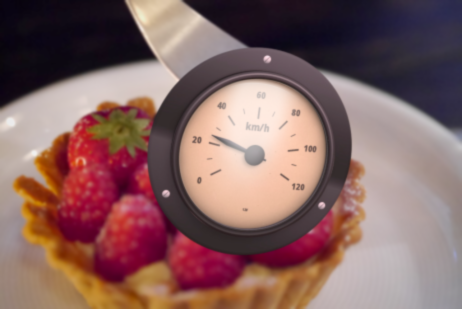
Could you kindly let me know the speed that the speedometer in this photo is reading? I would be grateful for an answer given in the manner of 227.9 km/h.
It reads 25 km/h
